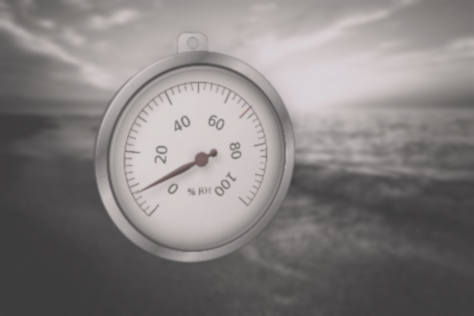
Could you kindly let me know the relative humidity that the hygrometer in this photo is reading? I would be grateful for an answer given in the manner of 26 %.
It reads 8 %
